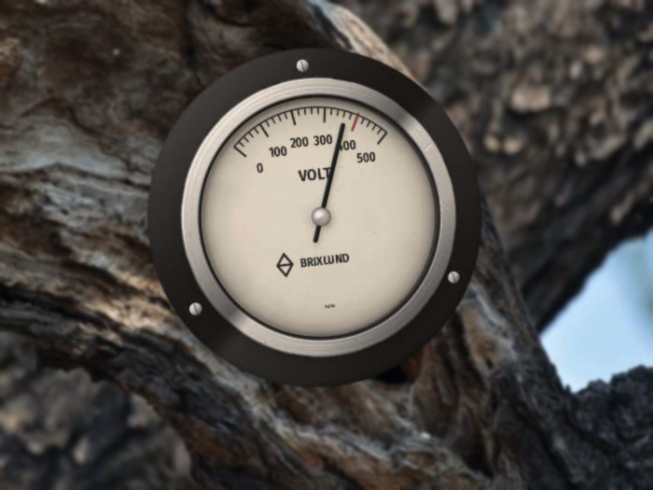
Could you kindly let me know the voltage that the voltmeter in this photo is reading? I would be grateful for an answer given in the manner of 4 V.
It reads 360 V
